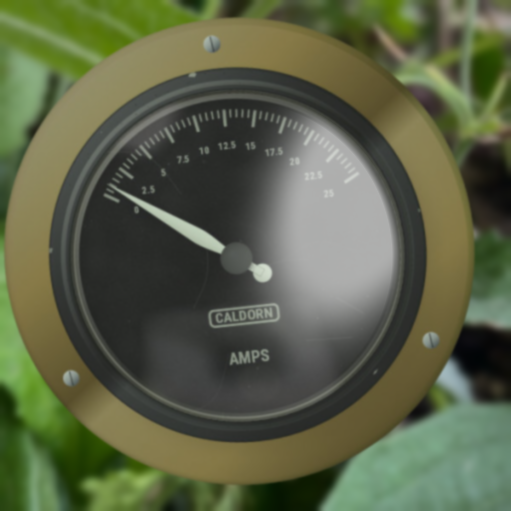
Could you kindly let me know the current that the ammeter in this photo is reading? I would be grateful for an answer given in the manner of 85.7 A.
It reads 1 A
